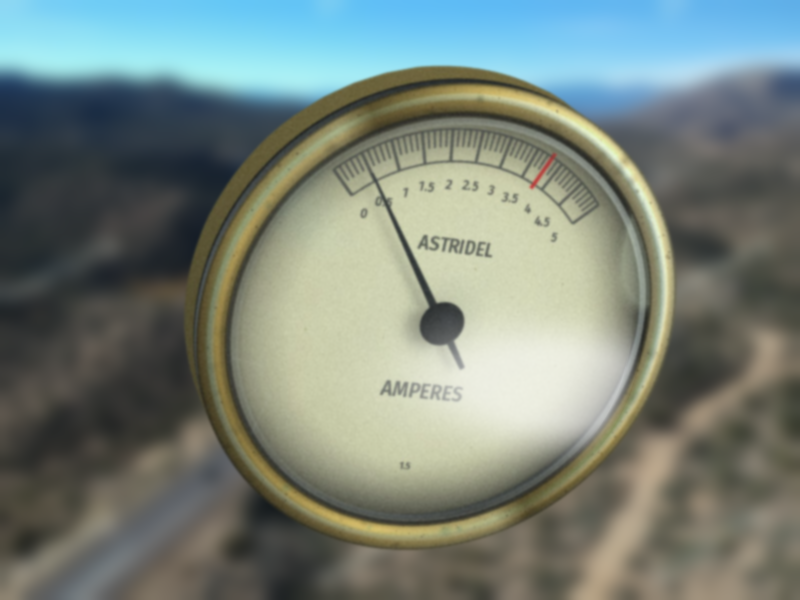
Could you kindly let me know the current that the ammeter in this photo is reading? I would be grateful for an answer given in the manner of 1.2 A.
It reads 0.5 A
